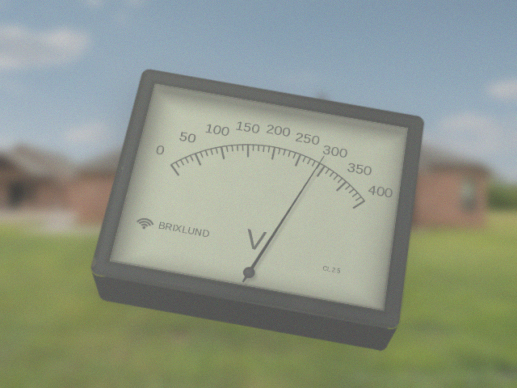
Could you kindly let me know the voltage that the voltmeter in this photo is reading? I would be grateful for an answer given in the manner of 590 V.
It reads 290 V
